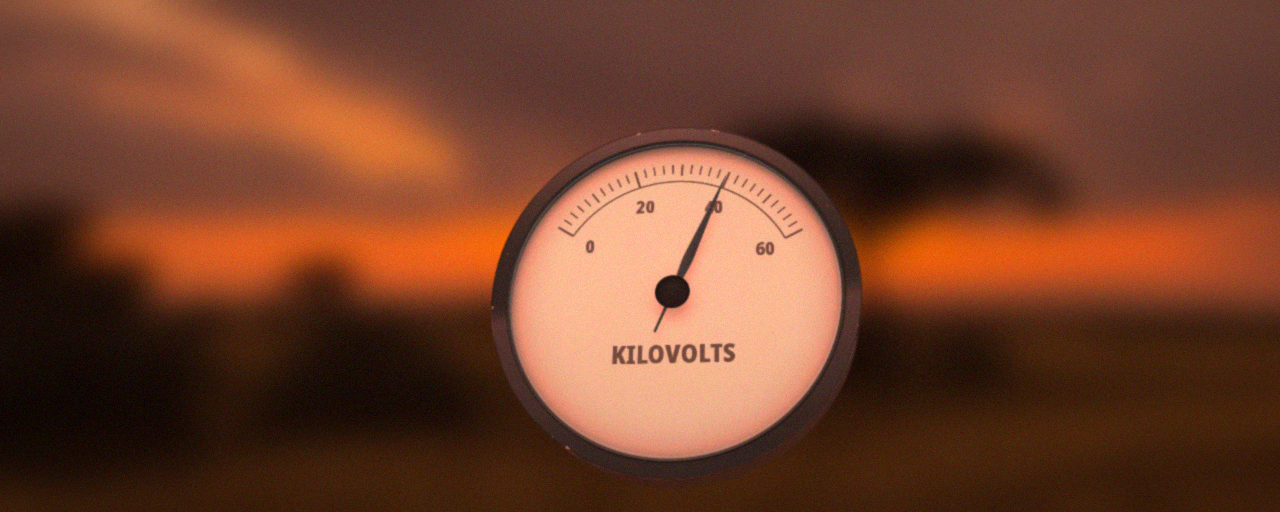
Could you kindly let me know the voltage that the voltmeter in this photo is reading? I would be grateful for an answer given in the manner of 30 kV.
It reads 40 kV
